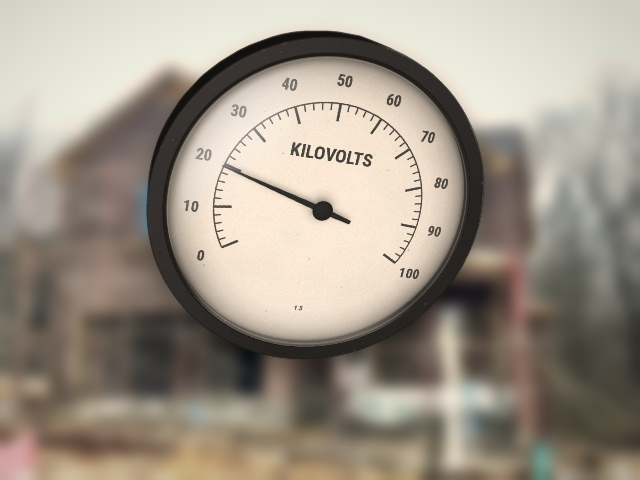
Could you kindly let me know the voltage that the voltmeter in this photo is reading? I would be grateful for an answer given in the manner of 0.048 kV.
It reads 20 kV
